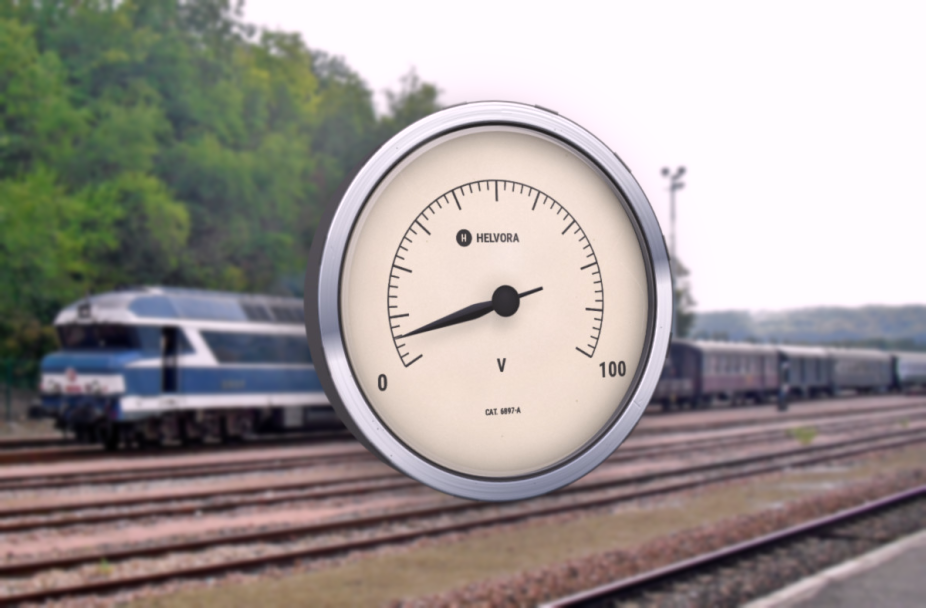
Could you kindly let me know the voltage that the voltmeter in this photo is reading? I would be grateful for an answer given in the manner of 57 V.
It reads 6 V
